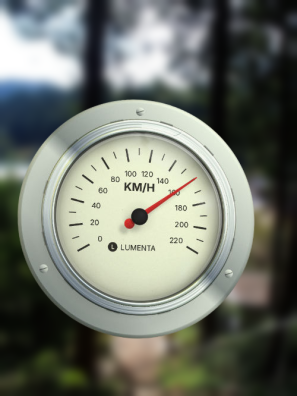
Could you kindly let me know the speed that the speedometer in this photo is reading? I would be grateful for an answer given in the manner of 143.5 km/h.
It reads 160 km/h
